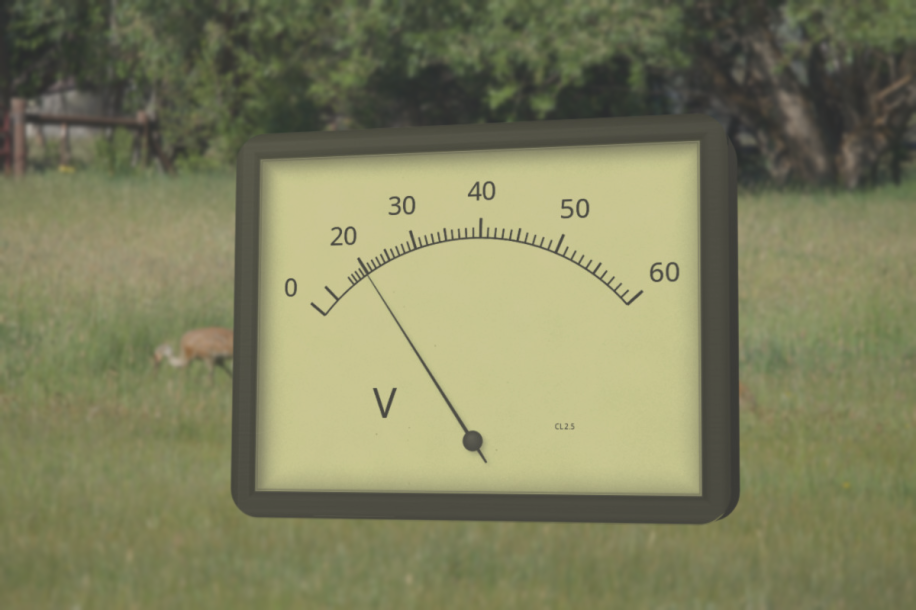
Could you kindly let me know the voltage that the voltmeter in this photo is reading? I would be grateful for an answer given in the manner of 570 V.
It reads 20 V
